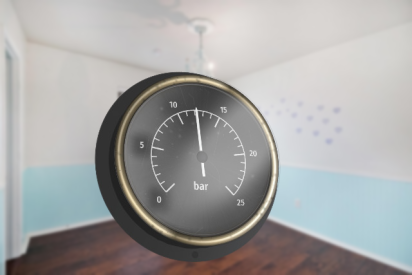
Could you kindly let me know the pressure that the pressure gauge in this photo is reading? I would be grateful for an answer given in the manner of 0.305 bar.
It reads 12 bar
